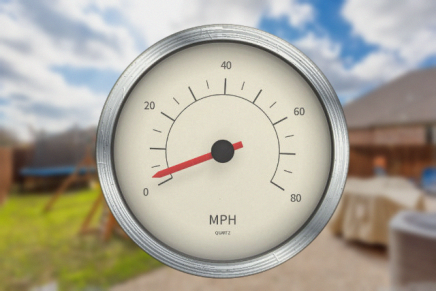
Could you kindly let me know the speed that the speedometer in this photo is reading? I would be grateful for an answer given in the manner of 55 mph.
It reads 2.5 mph
